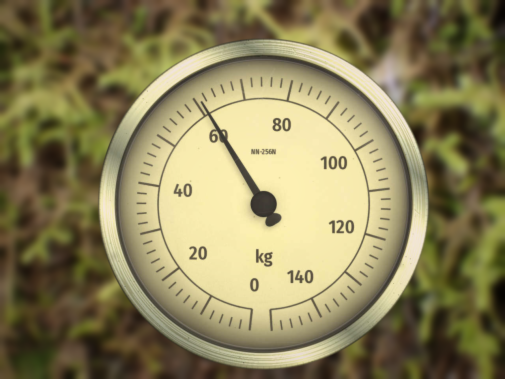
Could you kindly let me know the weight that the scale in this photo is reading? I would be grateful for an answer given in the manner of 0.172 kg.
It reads 61 kg
